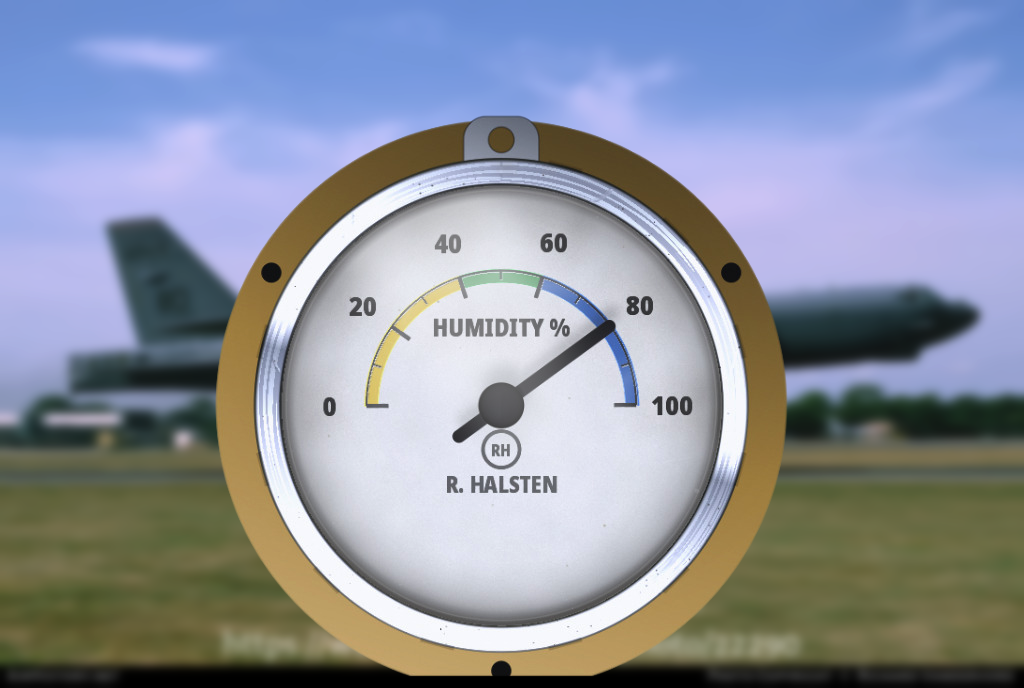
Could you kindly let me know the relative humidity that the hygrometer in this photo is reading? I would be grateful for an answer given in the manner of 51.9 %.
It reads 80 %
